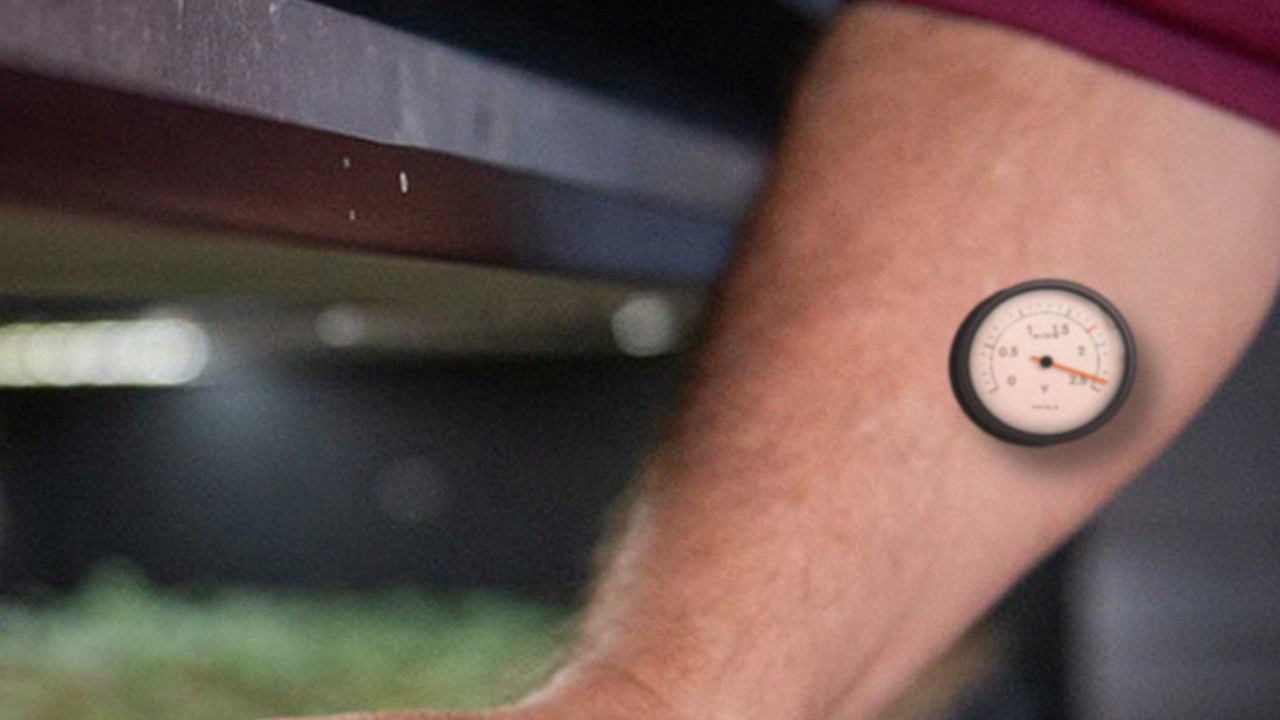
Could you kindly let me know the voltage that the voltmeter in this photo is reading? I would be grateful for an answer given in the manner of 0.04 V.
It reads 2.4 V
